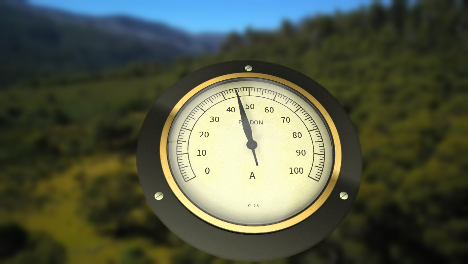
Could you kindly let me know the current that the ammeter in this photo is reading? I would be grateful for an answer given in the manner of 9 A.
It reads 45 A
